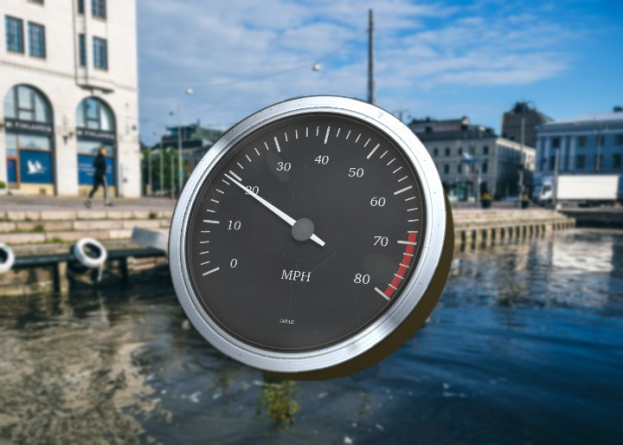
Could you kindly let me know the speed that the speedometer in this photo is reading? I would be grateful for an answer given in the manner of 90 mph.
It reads 19 mph
